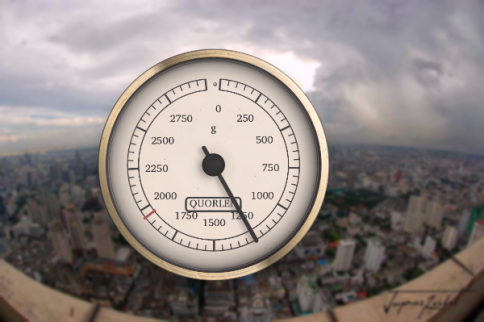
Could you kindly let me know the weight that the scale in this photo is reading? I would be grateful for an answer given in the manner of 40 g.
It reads 1250 g
